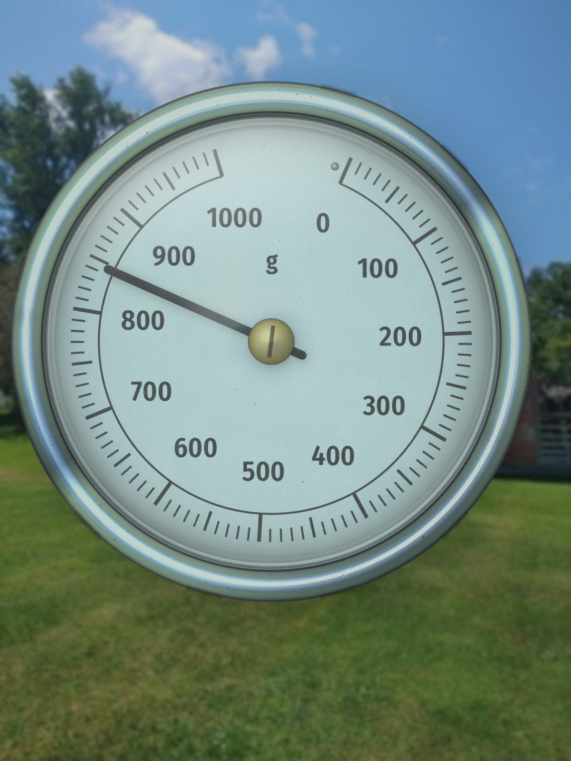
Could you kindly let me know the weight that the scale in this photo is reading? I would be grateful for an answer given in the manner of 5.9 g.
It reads 845 g
